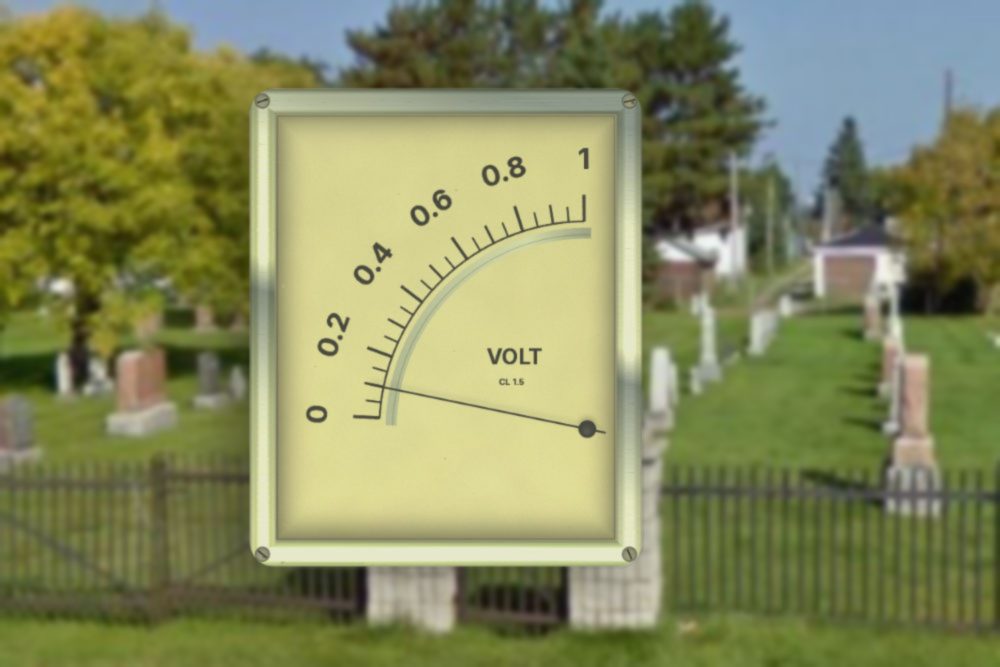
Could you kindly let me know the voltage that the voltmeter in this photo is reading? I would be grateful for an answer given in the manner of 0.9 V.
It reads 0.1 V
